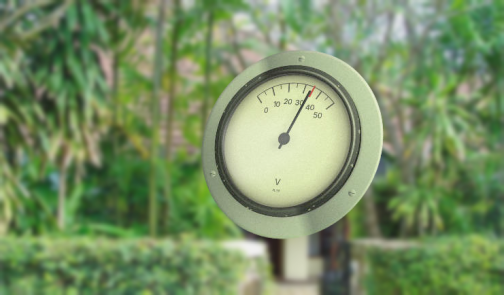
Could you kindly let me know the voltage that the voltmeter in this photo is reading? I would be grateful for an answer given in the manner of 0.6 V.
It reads 35 V
